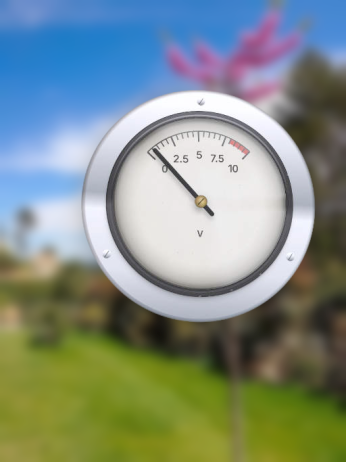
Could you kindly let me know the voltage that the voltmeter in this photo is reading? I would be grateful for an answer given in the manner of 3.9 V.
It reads 0.5 V
